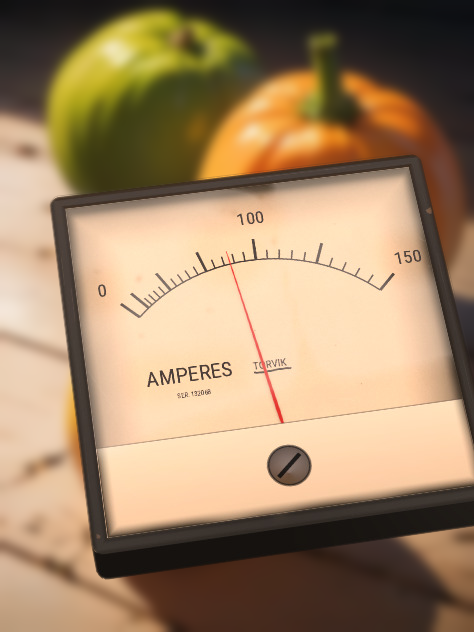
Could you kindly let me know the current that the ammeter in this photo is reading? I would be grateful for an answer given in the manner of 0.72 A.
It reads 87.5 A
